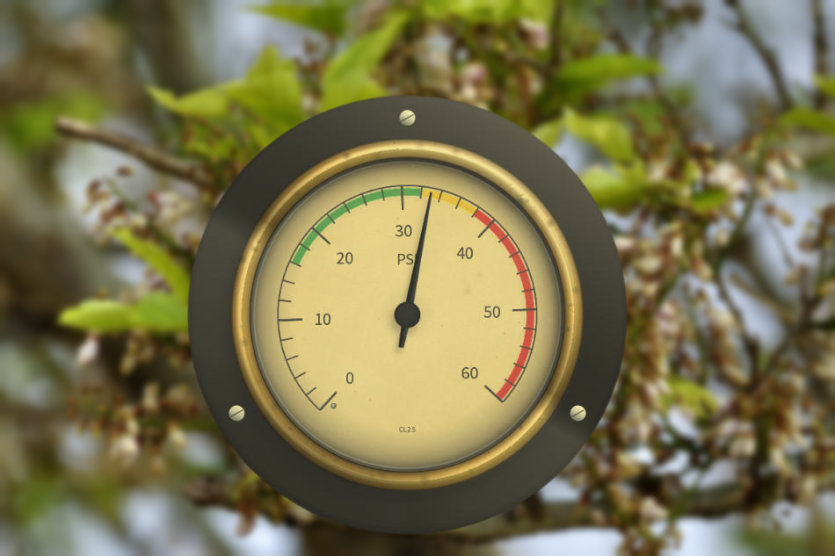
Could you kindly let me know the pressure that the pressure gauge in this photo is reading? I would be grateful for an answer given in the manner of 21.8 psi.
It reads 33 psi
